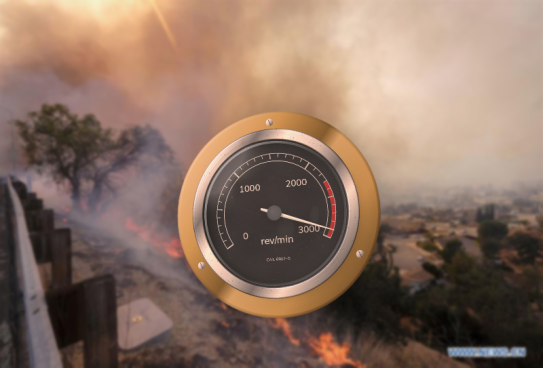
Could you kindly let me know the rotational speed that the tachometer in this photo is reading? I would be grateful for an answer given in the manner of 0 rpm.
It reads 2900 rpm
